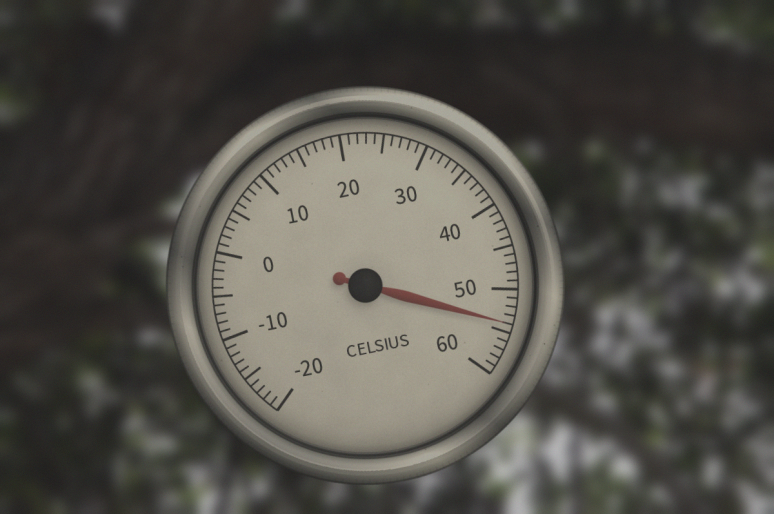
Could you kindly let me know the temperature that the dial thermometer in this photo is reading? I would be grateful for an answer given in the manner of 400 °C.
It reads 54 °C
